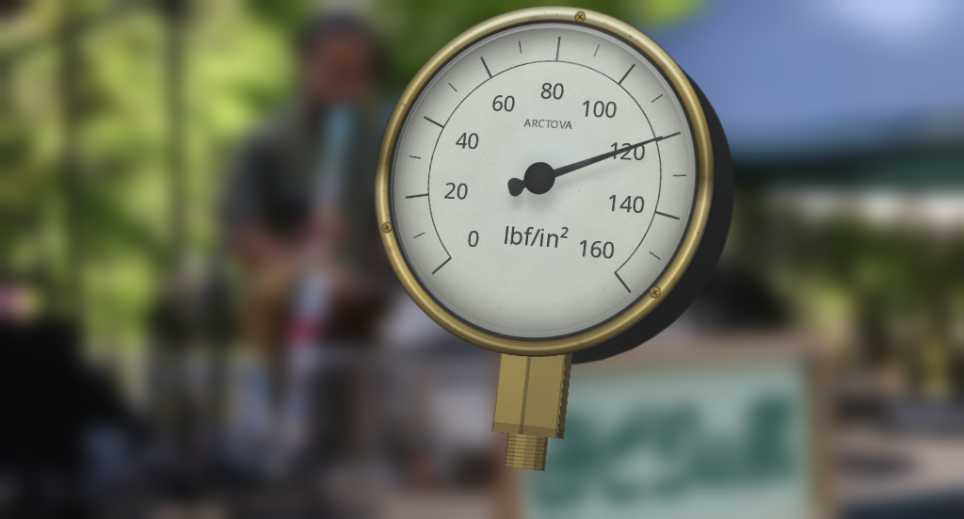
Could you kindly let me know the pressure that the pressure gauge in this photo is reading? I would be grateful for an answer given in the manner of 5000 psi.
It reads 120 psi
